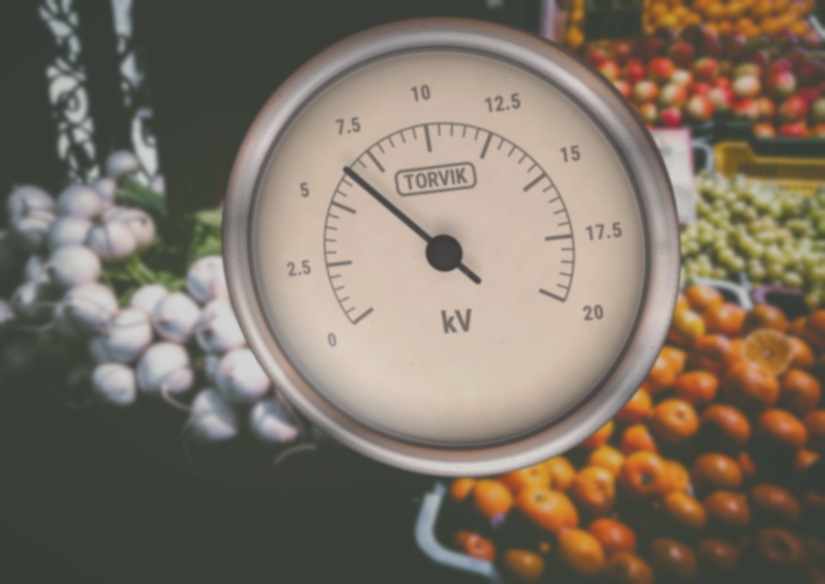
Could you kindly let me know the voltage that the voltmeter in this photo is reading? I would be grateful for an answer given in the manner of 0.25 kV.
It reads 6.5 kV
